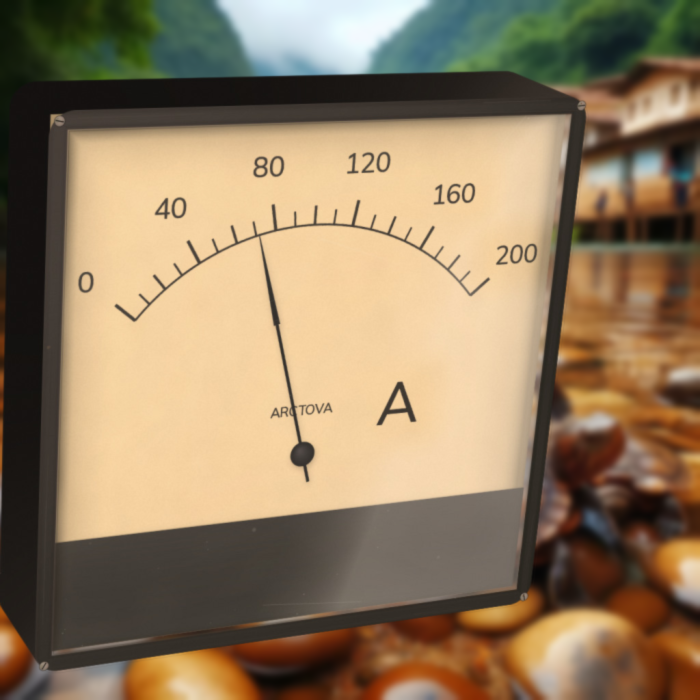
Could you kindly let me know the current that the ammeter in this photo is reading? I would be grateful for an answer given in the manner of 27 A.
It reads 70 A
